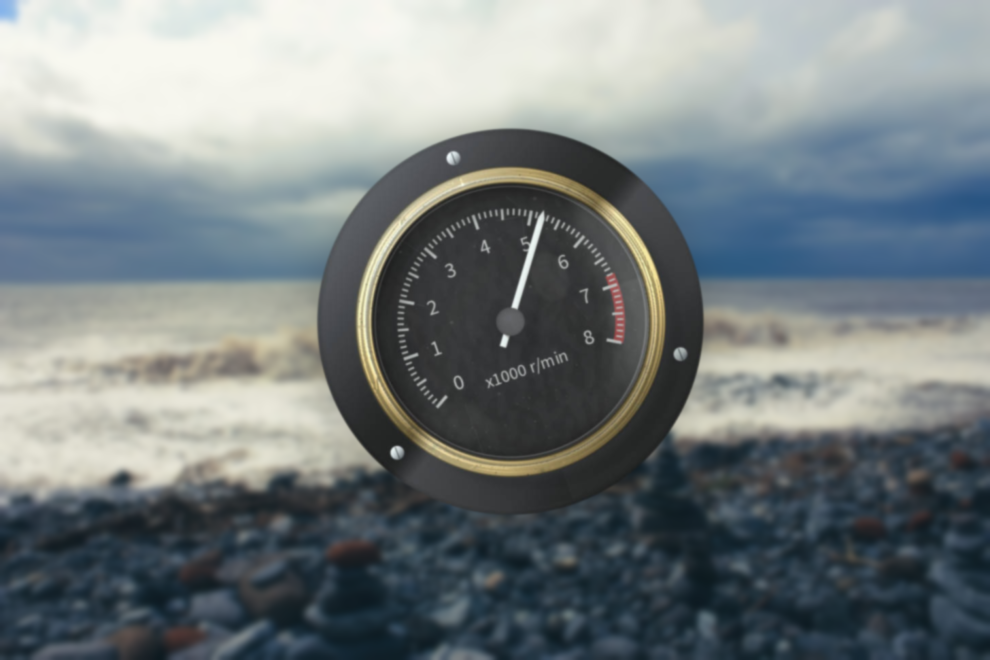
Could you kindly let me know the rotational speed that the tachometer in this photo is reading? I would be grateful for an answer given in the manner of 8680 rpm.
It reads 5200 rpm
